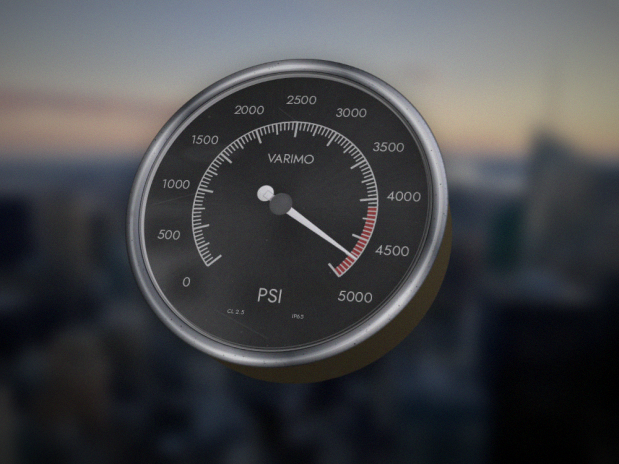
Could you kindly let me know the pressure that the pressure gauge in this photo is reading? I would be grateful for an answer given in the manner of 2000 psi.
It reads 4750 psi
